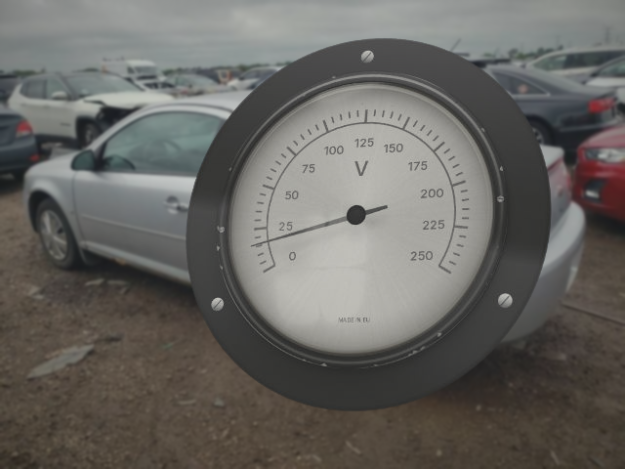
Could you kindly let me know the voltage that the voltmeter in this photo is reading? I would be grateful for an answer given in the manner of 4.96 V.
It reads 15 V
